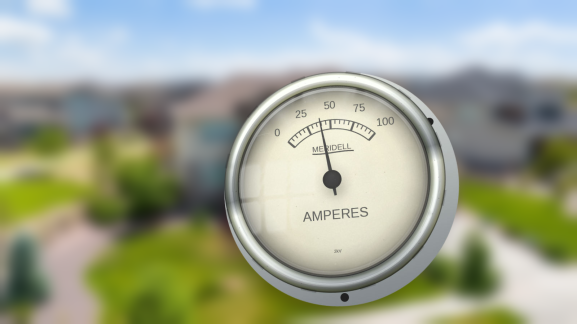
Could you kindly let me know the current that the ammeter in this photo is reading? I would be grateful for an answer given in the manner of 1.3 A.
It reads 40 A
